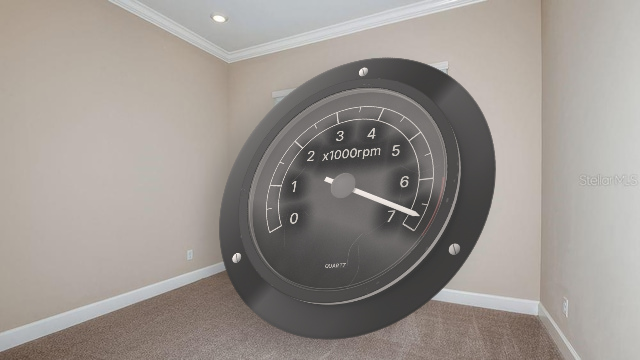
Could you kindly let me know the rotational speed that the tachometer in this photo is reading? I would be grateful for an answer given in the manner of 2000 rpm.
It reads 6750 rpm
